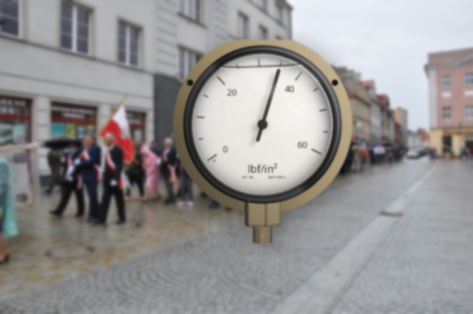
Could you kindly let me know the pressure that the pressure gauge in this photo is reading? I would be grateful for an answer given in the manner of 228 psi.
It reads 35 psi
